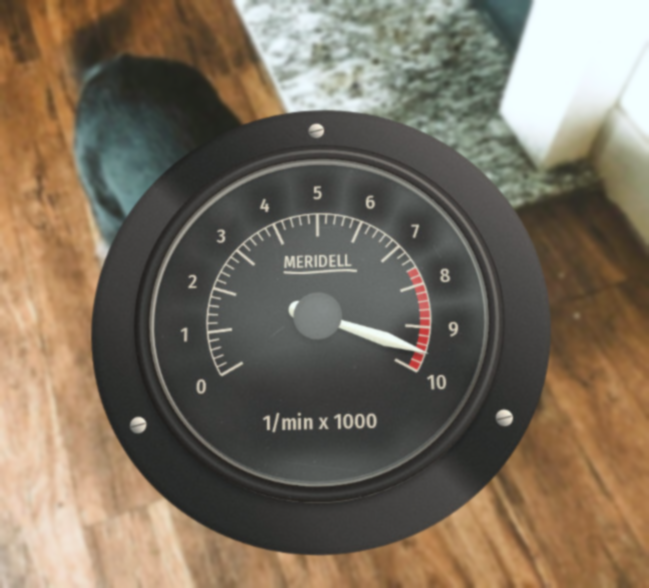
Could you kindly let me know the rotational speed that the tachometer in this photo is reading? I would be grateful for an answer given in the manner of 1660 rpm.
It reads 9600 rpm
